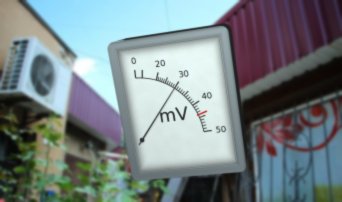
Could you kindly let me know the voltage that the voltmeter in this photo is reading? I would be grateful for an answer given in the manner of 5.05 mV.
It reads 30 mV
